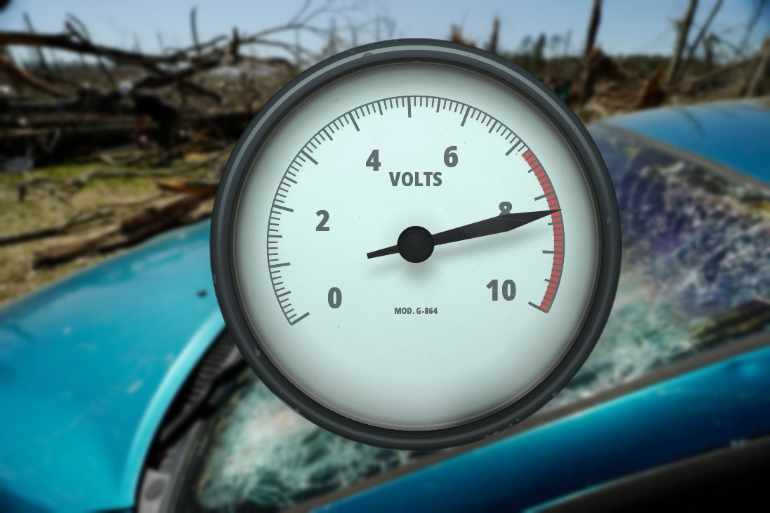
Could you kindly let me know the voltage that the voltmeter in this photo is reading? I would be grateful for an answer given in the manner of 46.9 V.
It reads 8.3 V
